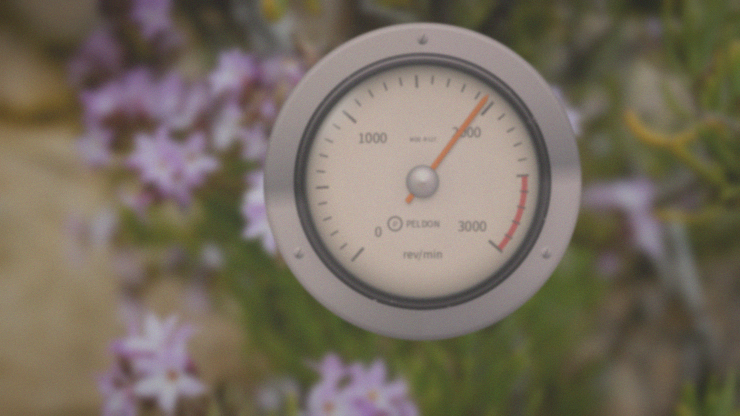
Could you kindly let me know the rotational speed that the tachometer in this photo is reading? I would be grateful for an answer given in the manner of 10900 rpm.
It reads 1950 rpm
